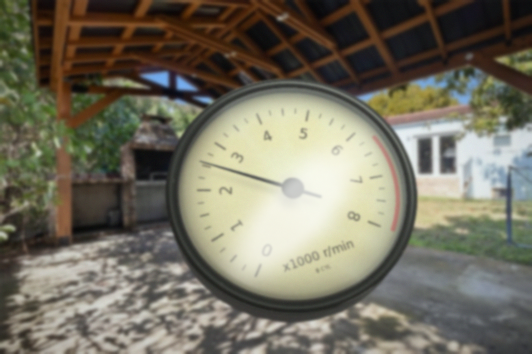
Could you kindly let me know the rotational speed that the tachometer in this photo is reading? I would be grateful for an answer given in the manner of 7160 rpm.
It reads 2500 rpm
